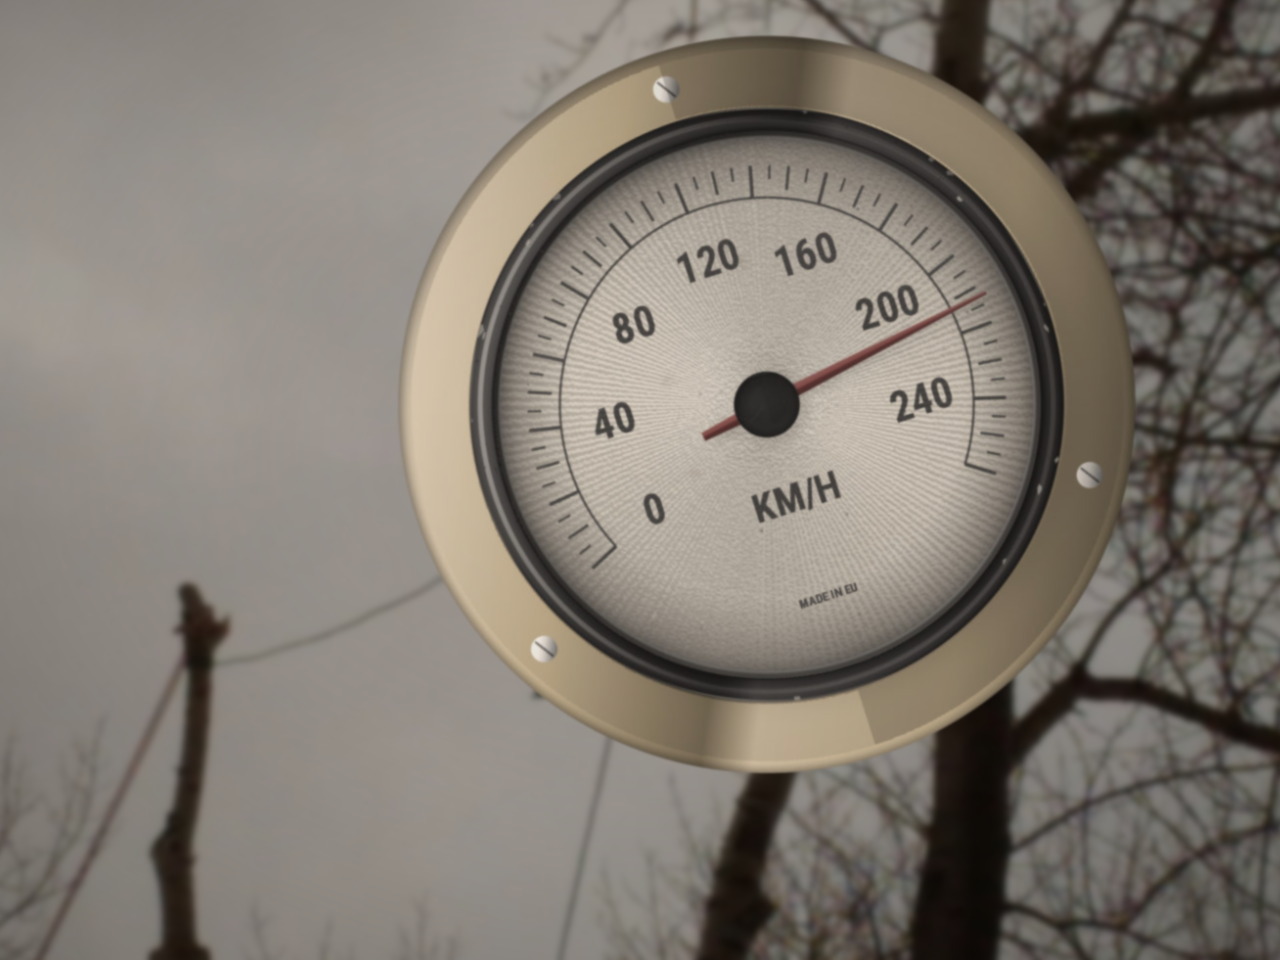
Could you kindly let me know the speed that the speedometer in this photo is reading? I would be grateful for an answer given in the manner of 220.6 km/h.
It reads 212.5 km/h
